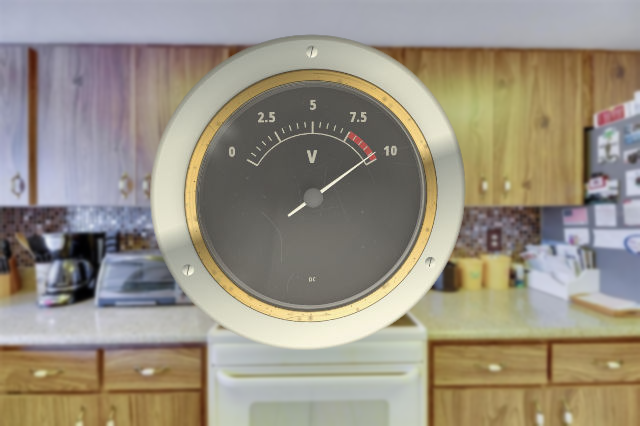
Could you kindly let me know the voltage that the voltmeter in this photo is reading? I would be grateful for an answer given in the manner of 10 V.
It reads 9.5 V
